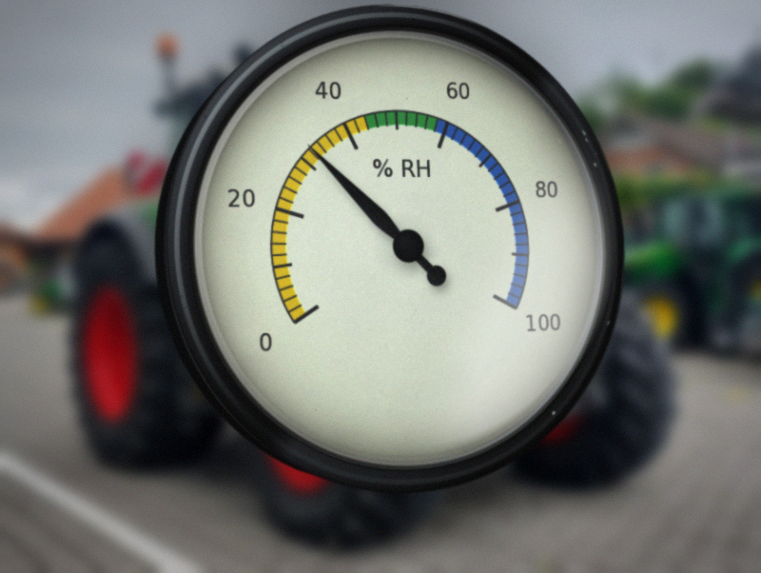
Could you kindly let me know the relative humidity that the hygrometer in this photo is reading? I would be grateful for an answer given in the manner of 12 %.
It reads 32 %
